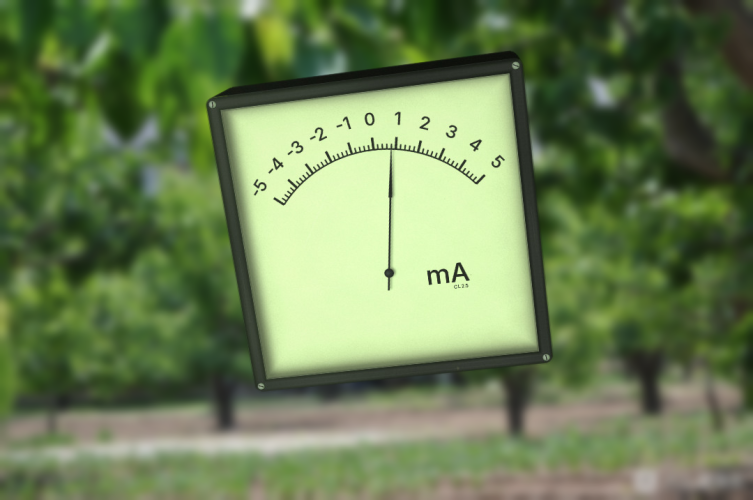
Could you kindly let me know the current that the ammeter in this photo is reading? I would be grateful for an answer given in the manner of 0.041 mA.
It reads 0.8 mA
